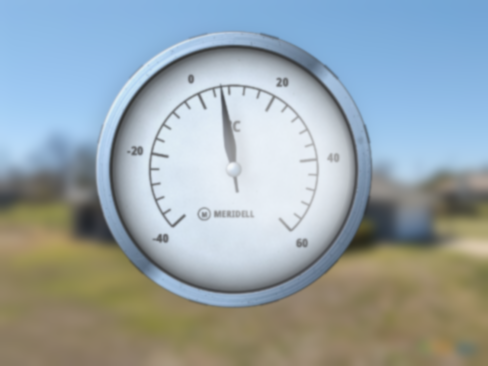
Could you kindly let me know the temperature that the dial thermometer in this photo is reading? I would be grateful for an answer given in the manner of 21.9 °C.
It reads 6 °C
